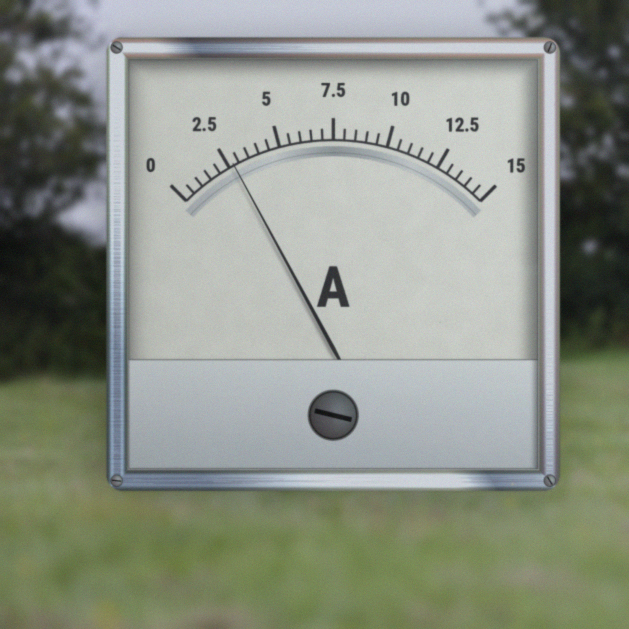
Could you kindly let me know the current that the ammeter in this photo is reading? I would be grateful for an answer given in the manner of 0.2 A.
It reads 2.75 A
